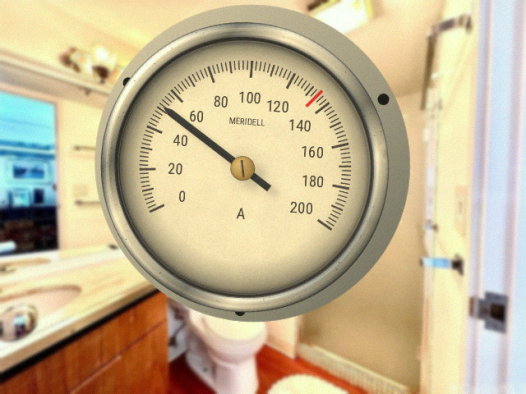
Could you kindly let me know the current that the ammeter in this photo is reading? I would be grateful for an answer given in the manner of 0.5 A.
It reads 52 A
